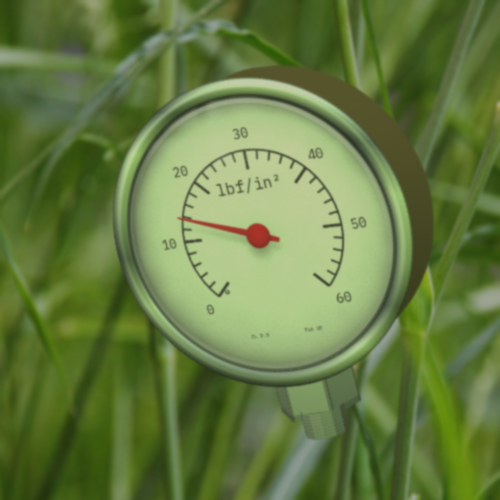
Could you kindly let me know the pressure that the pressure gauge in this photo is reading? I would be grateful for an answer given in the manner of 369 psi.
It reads 14 psi
